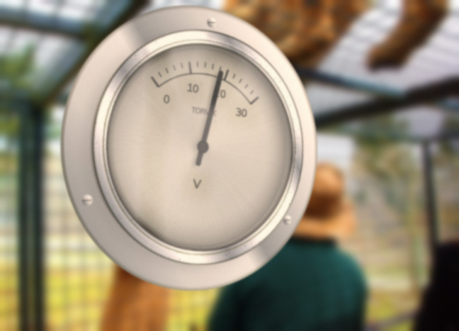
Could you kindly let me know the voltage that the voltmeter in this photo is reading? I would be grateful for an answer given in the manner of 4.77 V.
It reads 18 V
